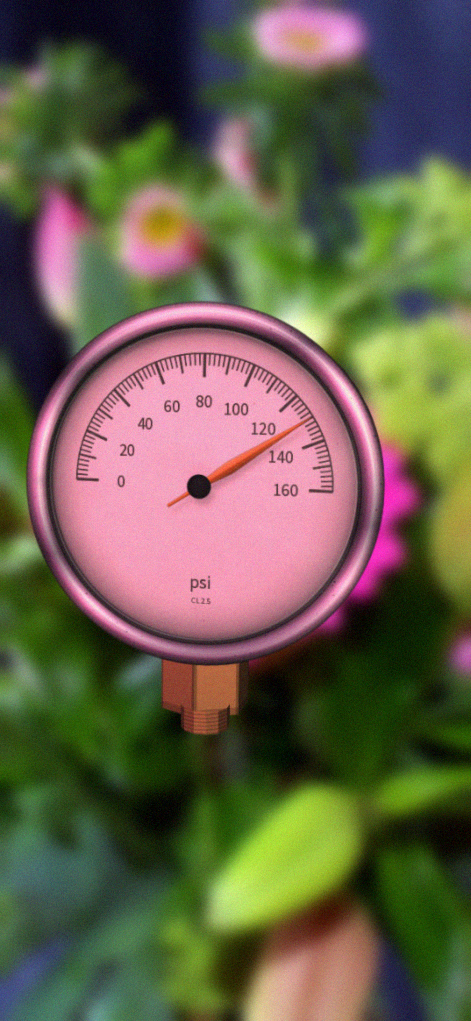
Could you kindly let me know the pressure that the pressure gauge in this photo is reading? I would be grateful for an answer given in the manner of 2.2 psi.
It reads 130 psi
